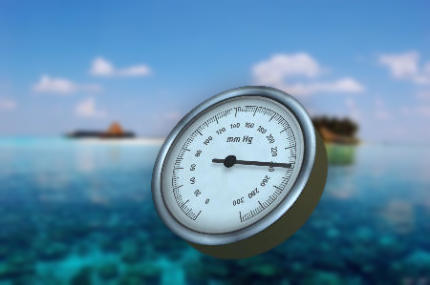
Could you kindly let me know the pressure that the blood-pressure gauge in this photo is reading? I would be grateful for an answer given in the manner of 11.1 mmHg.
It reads 240 mmHg
